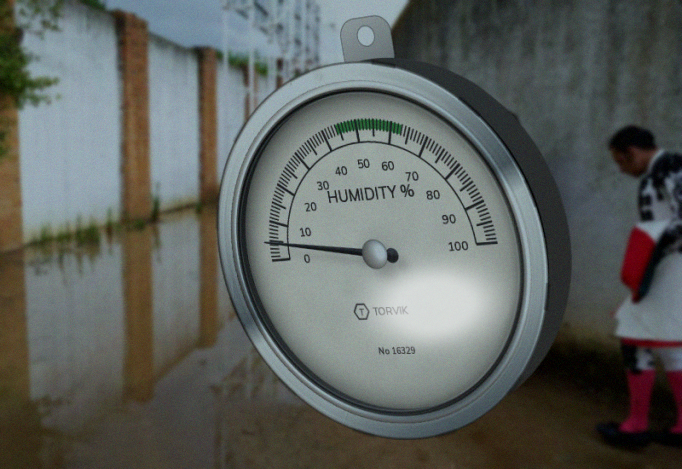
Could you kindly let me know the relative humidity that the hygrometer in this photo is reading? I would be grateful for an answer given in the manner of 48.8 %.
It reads 5 %
